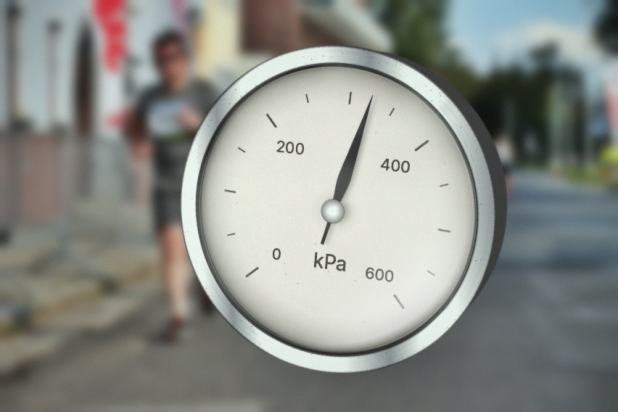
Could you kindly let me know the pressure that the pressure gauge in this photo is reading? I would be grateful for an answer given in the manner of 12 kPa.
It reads 325 kPa
